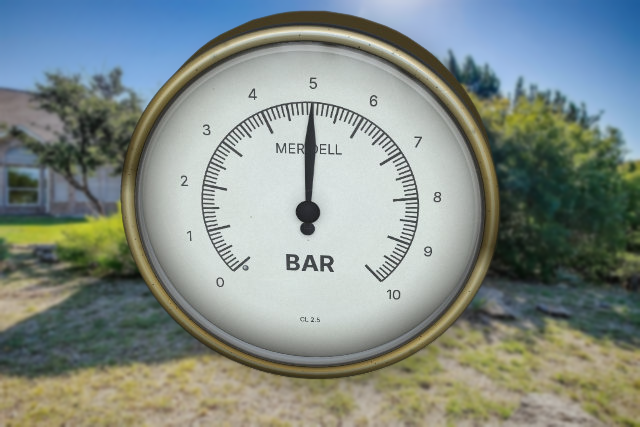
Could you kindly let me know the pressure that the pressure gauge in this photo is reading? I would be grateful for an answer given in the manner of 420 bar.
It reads 5 bar
